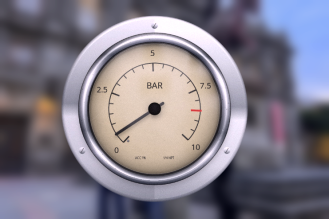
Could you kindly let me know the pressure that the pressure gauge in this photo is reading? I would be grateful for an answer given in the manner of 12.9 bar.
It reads 0.5 bar
